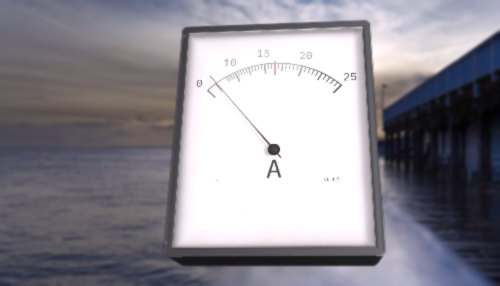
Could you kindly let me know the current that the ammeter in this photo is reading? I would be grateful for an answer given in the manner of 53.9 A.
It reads 5 A
